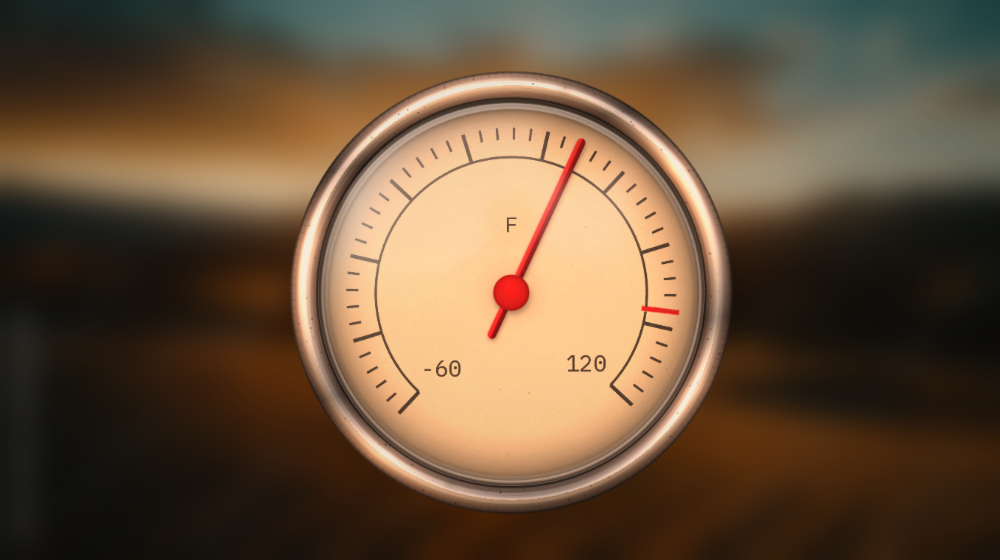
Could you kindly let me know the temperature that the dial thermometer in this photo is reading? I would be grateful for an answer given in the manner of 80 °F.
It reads 48 °F
